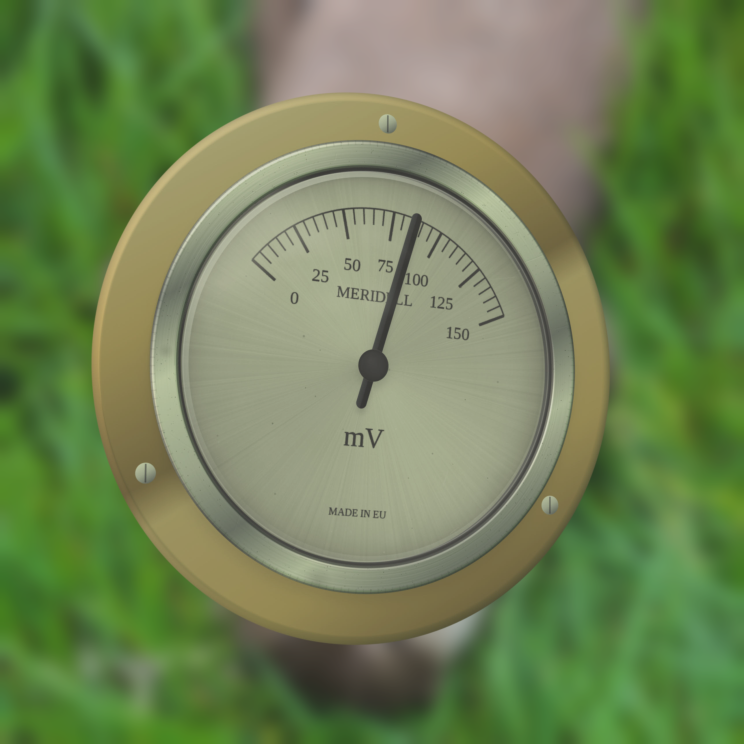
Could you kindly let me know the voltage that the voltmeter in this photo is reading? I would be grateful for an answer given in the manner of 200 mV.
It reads 85 mV
